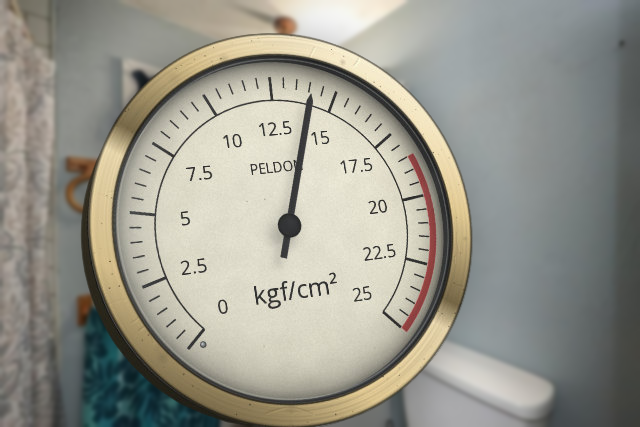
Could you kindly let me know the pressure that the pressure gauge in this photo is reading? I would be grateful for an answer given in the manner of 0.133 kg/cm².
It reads 14 kg/cm²
